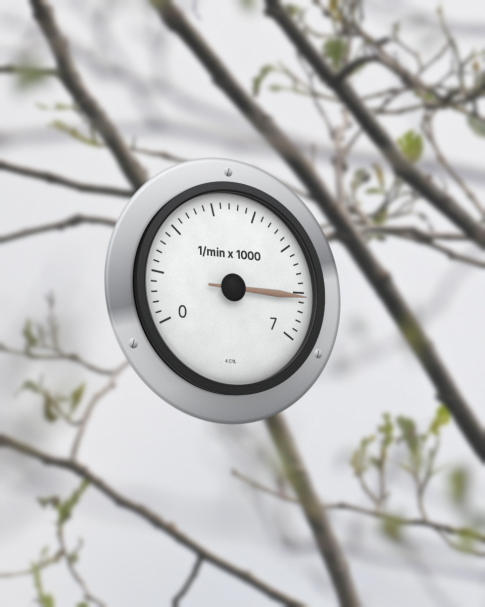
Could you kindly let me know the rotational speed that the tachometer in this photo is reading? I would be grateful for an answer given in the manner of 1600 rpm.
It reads 6100 rpm
